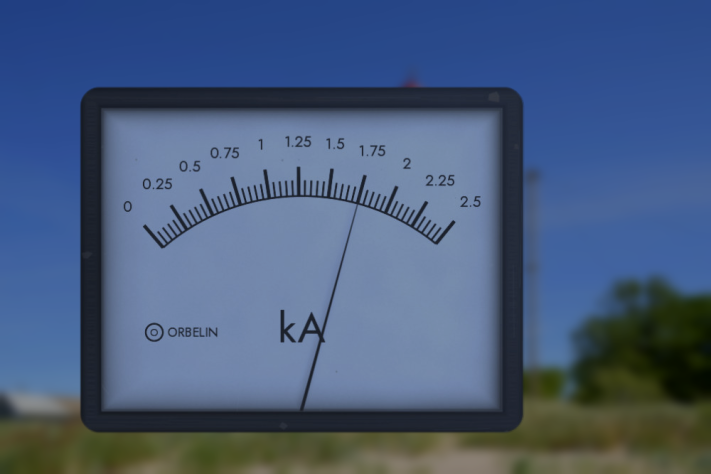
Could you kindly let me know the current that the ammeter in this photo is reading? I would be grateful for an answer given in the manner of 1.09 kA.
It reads 1.75 kA
